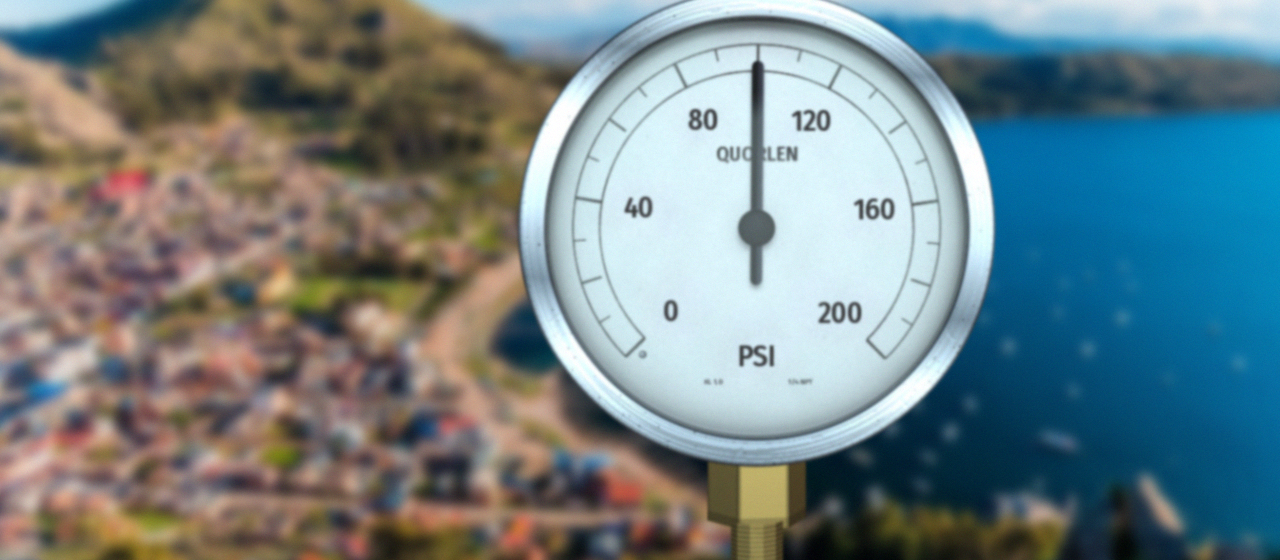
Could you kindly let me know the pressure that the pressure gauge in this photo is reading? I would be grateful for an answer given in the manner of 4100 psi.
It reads 100 psi
